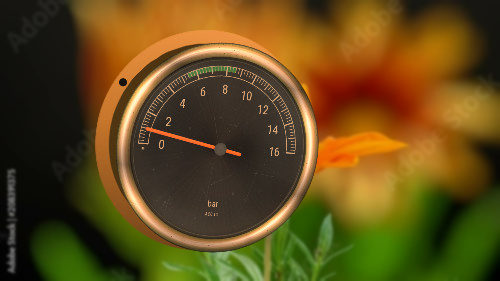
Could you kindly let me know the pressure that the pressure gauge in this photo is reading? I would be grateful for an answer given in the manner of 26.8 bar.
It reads 1 bar
